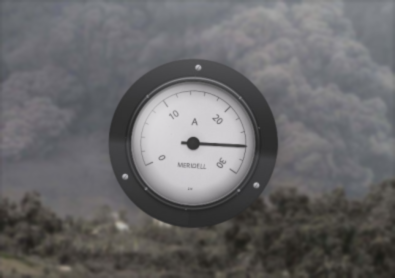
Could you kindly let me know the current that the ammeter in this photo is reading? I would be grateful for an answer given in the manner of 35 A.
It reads 26 A
